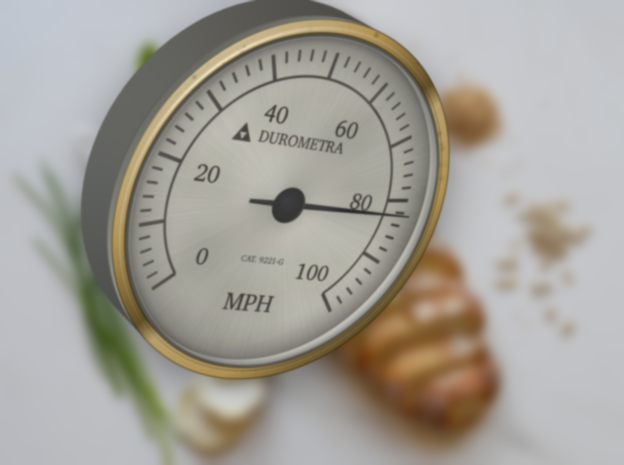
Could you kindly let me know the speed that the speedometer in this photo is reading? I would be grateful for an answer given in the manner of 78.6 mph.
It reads 82 mph
